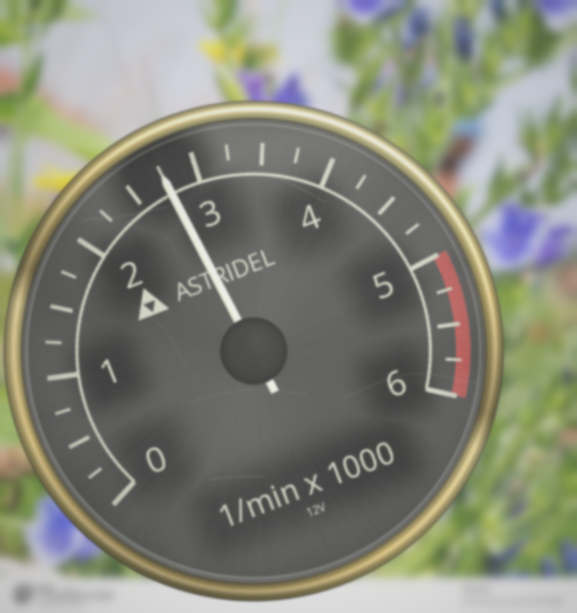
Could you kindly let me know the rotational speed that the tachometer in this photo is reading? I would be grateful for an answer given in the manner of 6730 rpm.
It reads 2750 rpm
